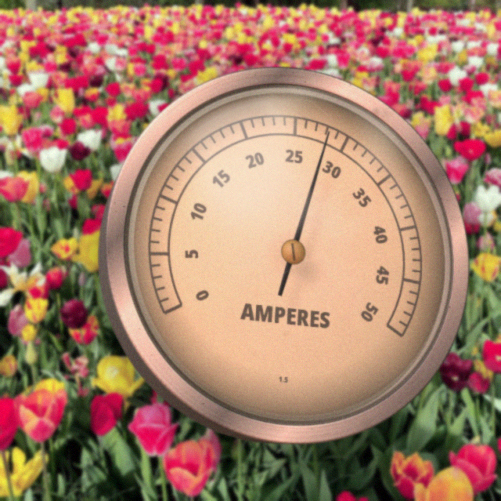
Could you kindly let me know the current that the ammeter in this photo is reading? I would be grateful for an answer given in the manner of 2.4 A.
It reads 28 A
